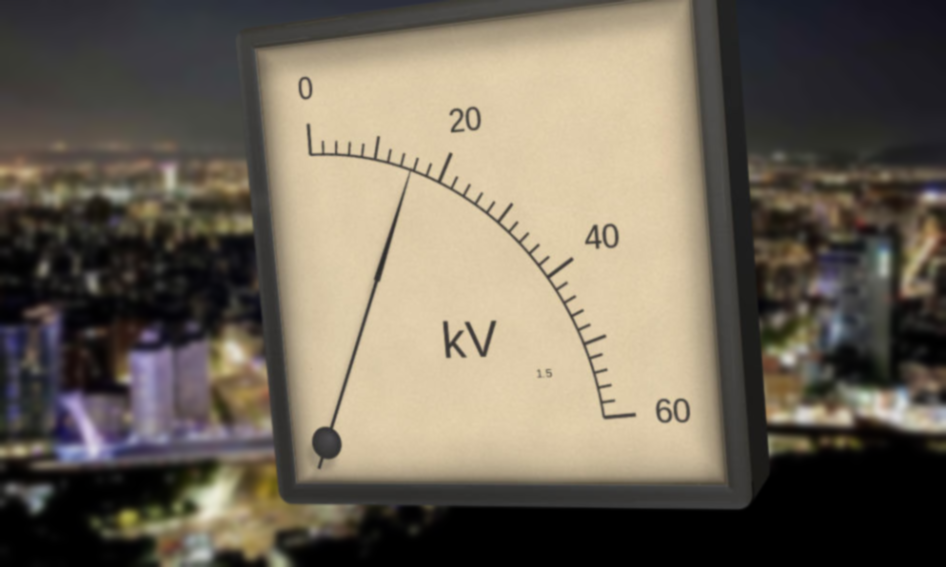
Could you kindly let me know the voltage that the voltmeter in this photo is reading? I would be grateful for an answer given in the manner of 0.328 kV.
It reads 16 kV
